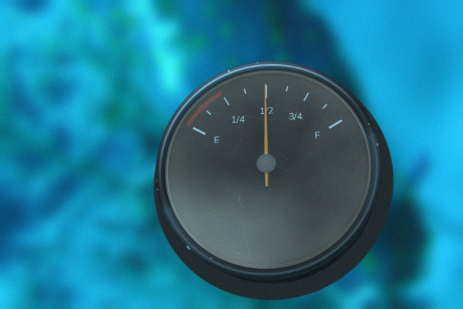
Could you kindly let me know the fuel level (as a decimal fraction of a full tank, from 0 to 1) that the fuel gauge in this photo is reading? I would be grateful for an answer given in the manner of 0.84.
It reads 0.5
